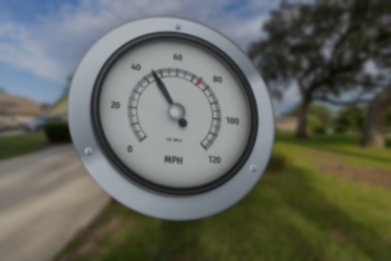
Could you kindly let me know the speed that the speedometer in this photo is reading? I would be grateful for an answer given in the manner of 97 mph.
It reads 45 mph
